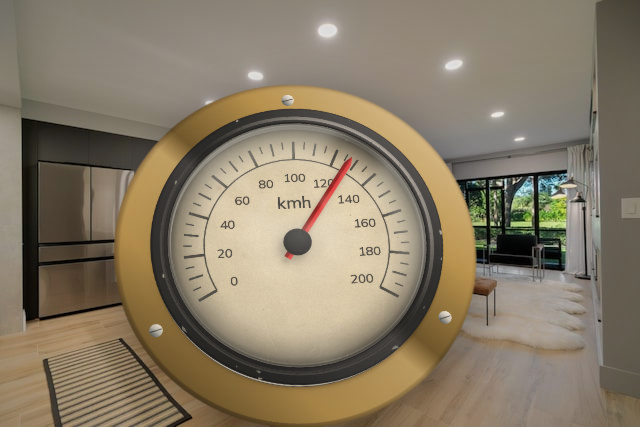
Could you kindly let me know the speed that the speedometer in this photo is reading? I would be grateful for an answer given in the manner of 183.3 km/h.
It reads 127.5 km/h
